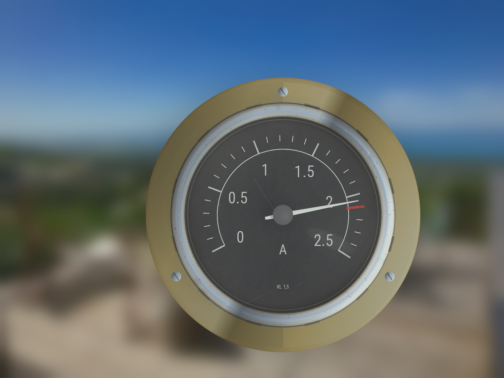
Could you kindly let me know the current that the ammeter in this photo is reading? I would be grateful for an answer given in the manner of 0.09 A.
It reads 2.05 A
